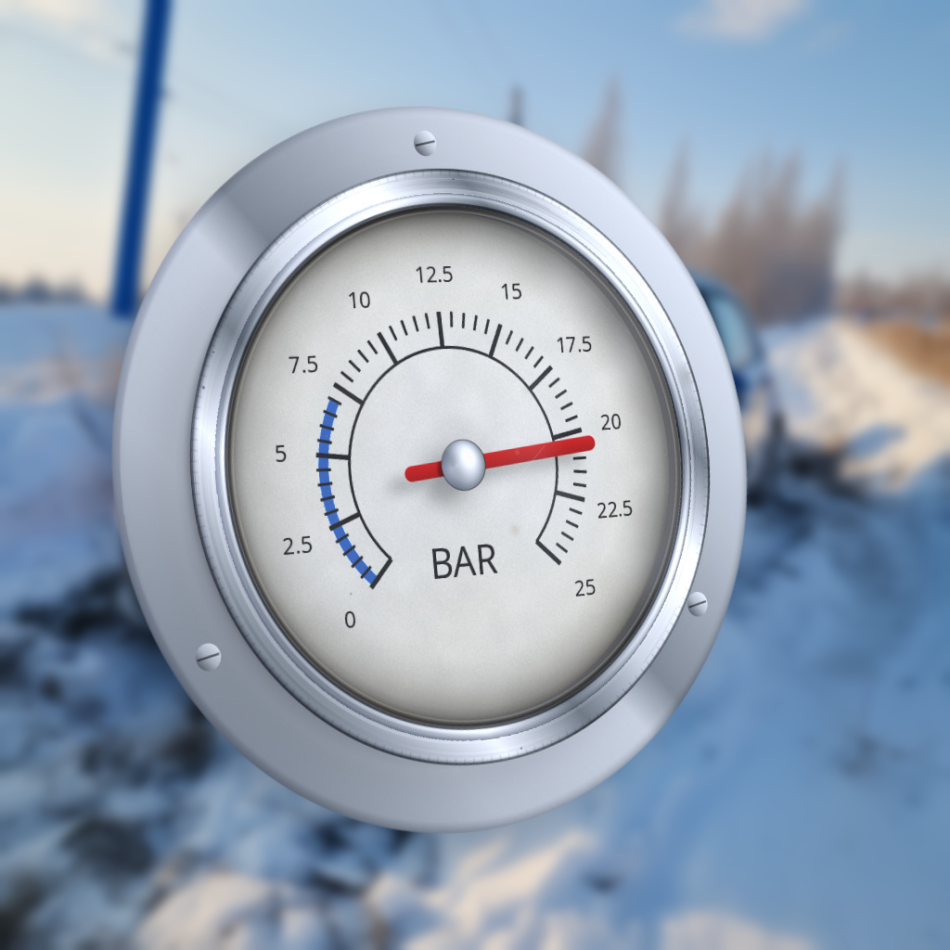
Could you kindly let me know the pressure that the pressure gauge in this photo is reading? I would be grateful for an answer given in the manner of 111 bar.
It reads 20.5 bar
